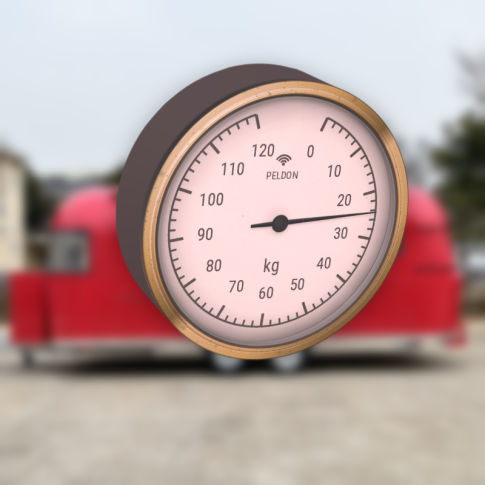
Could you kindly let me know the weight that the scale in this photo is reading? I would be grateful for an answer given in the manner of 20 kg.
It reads 24 kg
